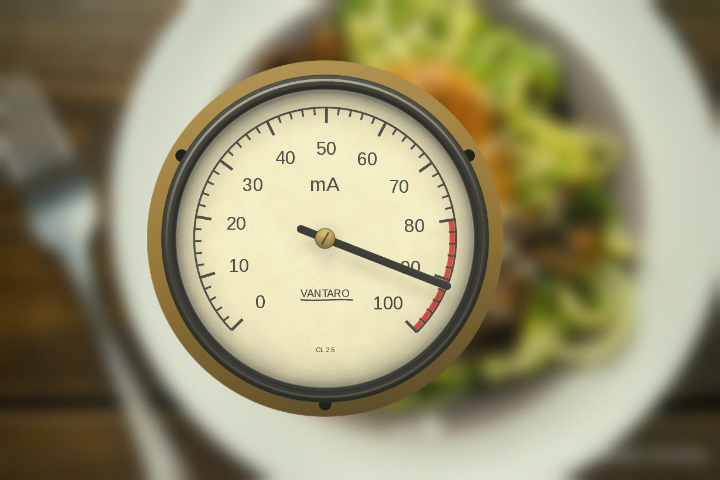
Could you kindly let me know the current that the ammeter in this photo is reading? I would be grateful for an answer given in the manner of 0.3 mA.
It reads 91 mA
